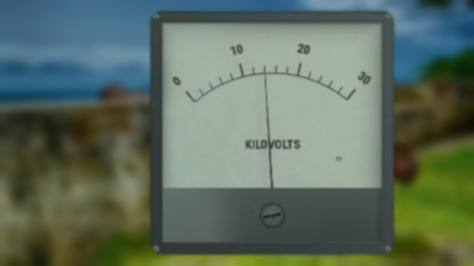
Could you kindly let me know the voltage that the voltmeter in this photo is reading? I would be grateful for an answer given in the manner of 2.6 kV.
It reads 14 kV
